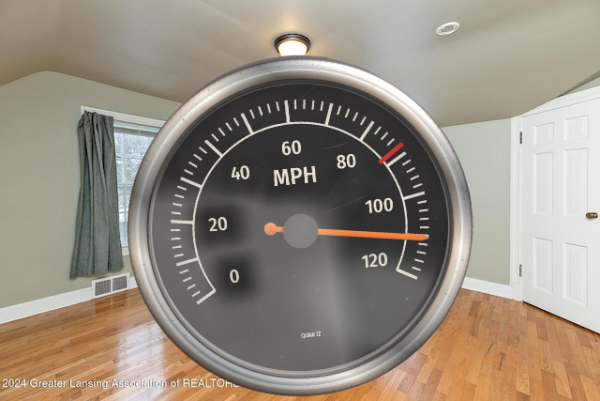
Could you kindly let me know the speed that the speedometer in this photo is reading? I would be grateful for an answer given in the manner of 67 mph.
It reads 110 mph
